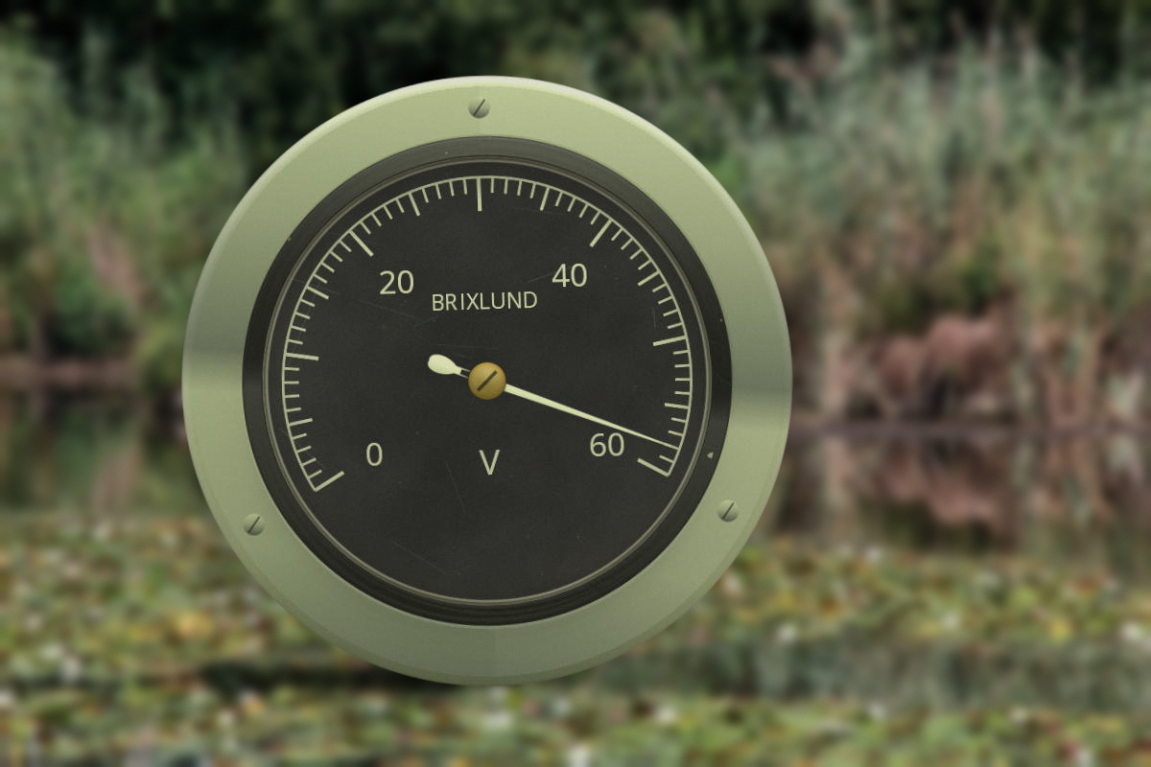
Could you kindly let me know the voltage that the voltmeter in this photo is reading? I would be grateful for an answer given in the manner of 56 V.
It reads 58 V
